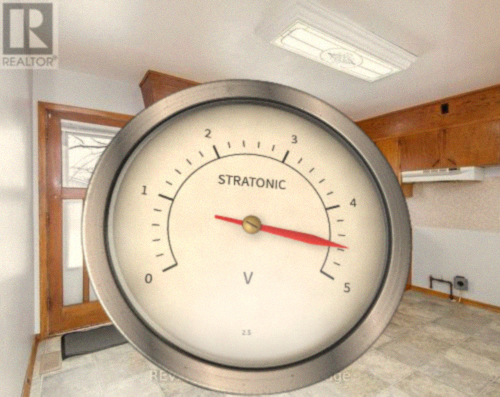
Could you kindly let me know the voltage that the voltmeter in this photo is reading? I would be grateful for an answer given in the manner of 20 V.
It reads 4.6 V
